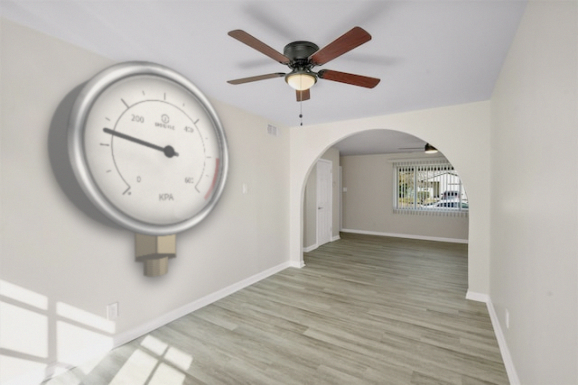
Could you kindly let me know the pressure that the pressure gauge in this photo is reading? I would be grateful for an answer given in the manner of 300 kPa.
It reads 125 kPa
